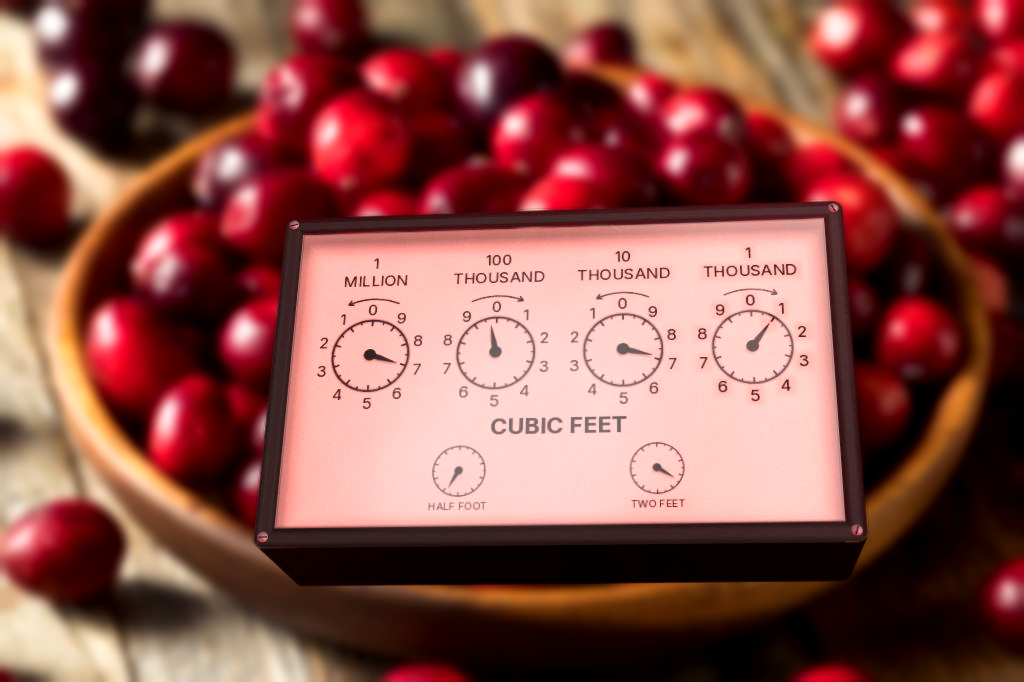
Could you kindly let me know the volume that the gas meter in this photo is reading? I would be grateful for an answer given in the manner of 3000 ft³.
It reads 697100 ft³
